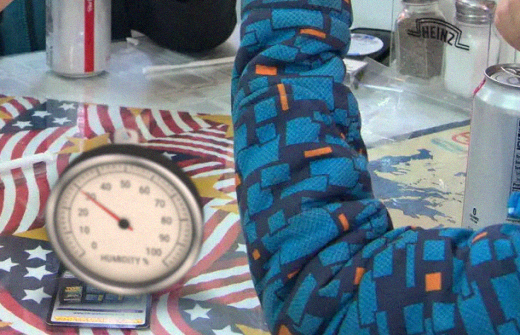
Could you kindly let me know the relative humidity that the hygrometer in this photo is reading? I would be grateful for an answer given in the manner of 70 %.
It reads 30 %
